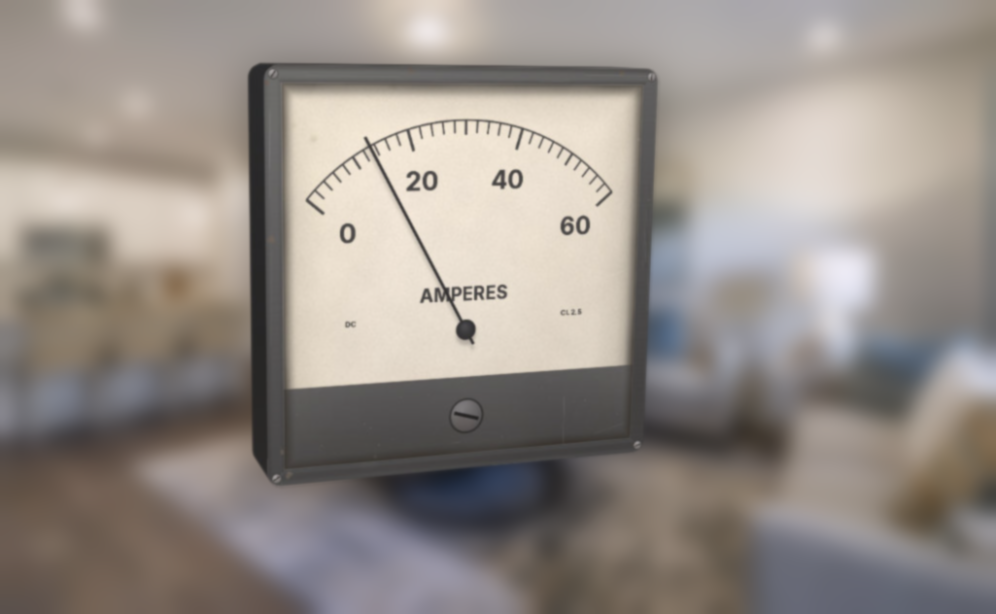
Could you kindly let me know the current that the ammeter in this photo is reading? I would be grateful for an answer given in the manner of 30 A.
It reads 13 A
